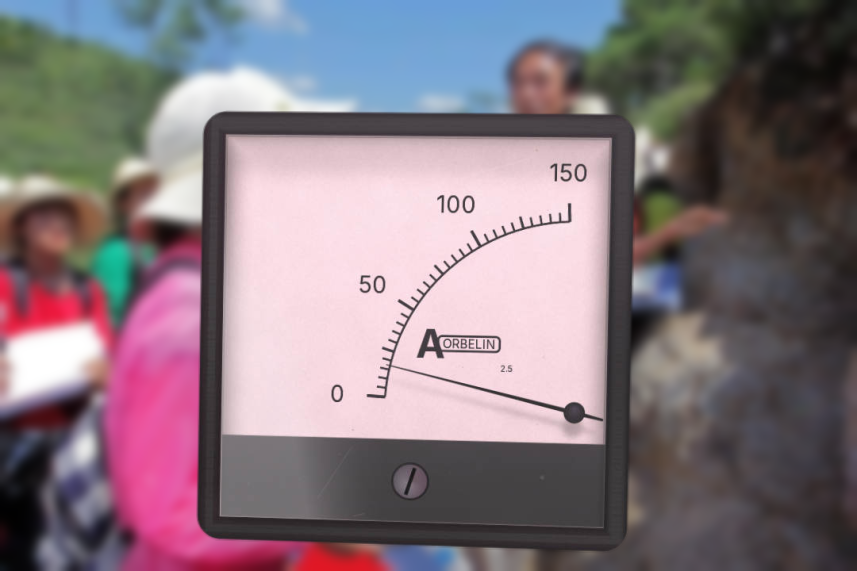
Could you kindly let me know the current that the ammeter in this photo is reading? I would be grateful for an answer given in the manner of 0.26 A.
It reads 17.5 A
